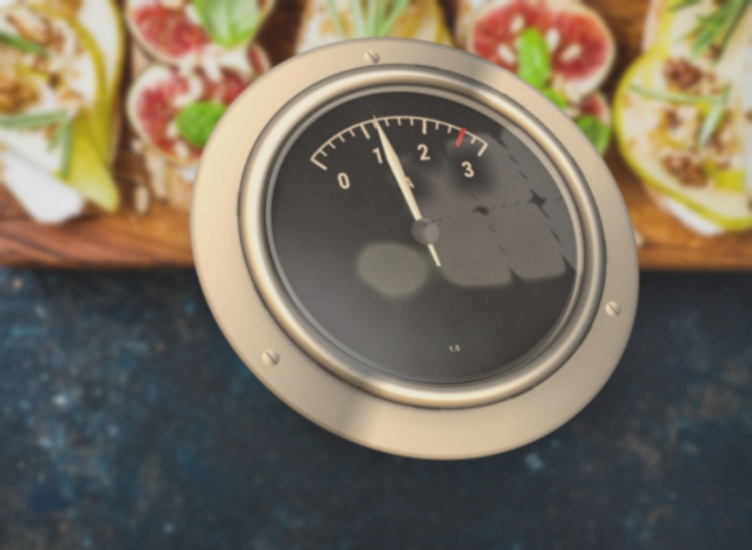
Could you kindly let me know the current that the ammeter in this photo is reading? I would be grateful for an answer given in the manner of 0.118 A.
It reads 1.2 A
